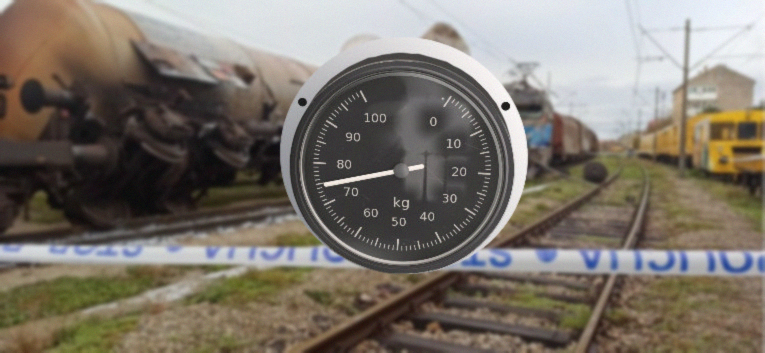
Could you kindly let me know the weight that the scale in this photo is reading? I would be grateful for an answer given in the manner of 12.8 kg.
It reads 75 kg
